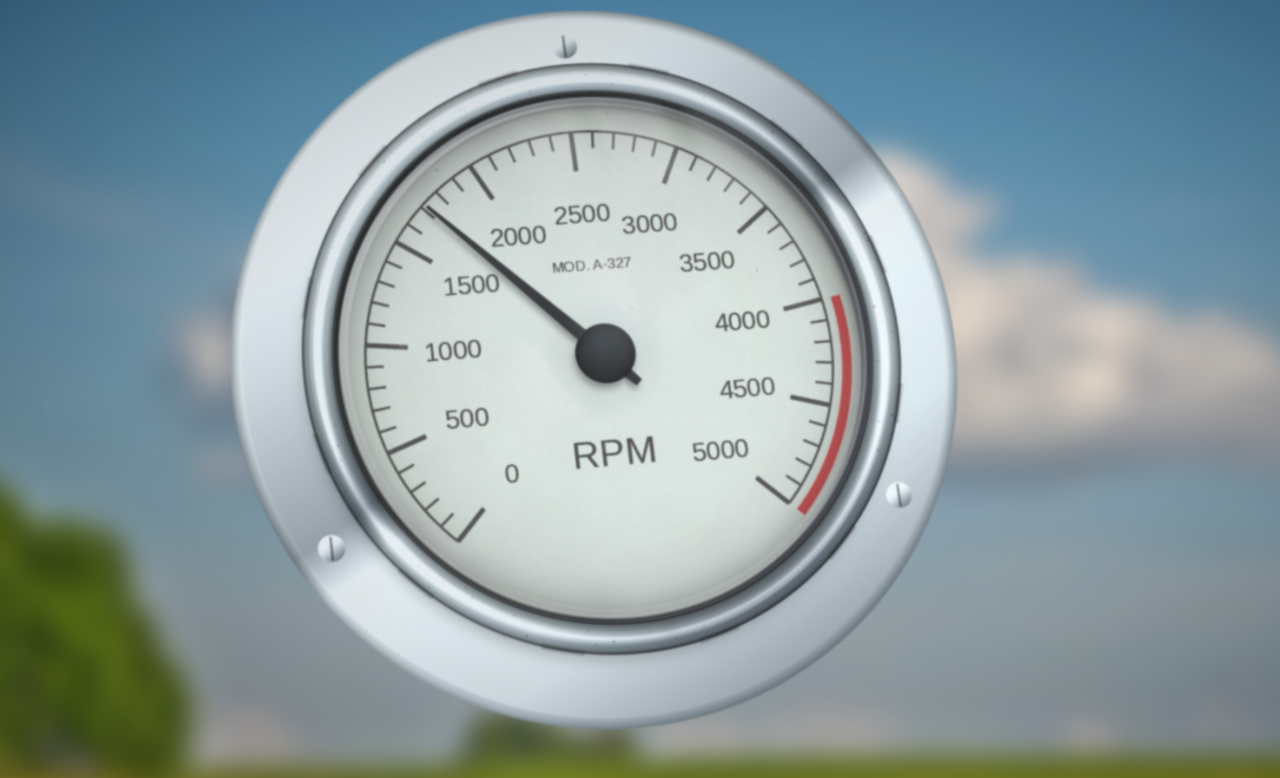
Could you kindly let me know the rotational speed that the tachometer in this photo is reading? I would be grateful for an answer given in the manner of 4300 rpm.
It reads 1700 rpm
